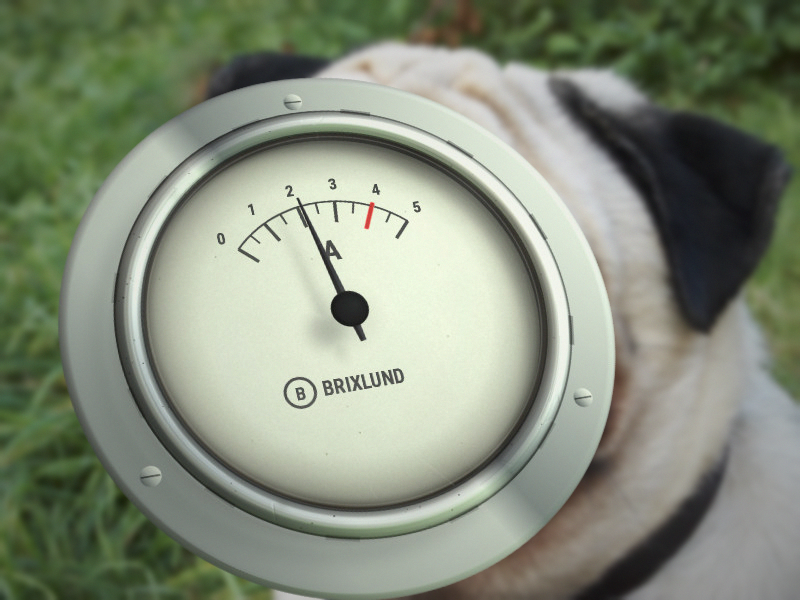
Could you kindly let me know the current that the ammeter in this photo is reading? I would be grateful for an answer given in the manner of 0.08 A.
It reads 2 A
